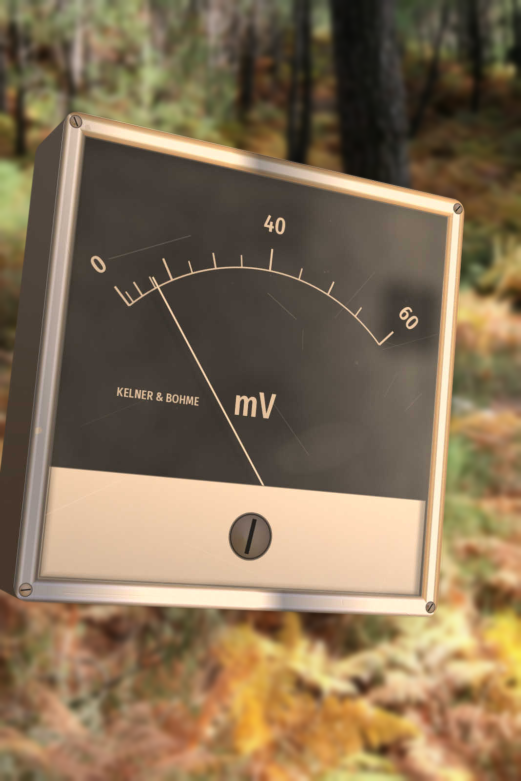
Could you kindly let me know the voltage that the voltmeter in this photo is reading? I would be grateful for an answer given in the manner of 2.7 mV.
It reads 15 mV
